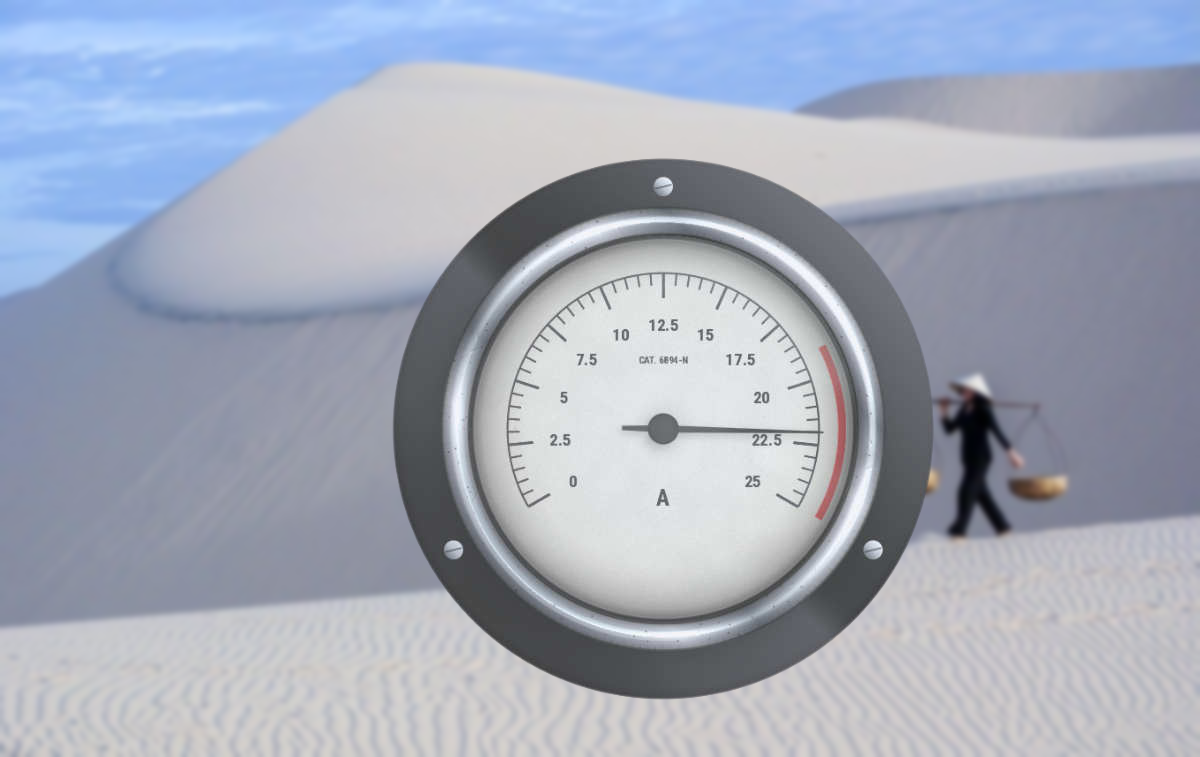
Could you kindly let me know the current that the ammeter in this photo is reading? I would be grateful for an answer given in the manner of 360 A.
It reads 22 A
